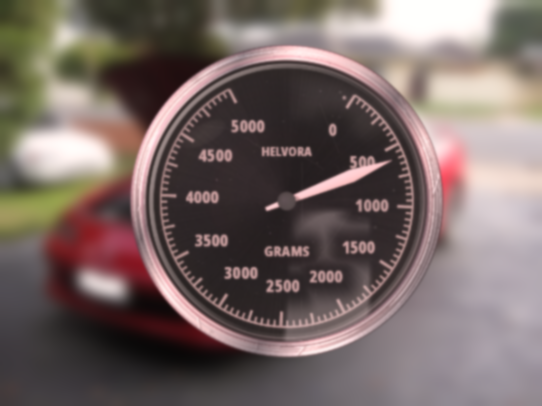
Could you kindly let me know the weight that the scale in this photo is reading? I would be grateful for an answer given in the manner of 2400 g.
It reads 600 g
